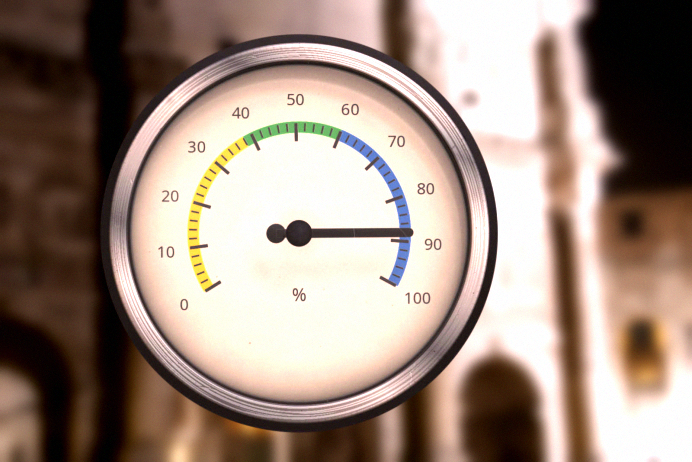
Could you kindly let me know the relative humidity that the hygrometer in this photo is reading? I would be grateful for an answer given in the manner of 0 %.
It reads 88 %
